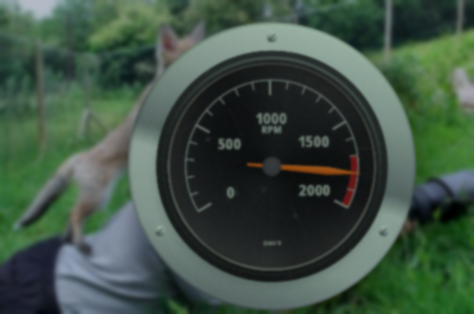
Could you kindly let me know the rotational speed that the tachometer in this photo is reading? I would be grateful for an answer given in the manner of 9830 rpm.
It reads 1800 rpm
